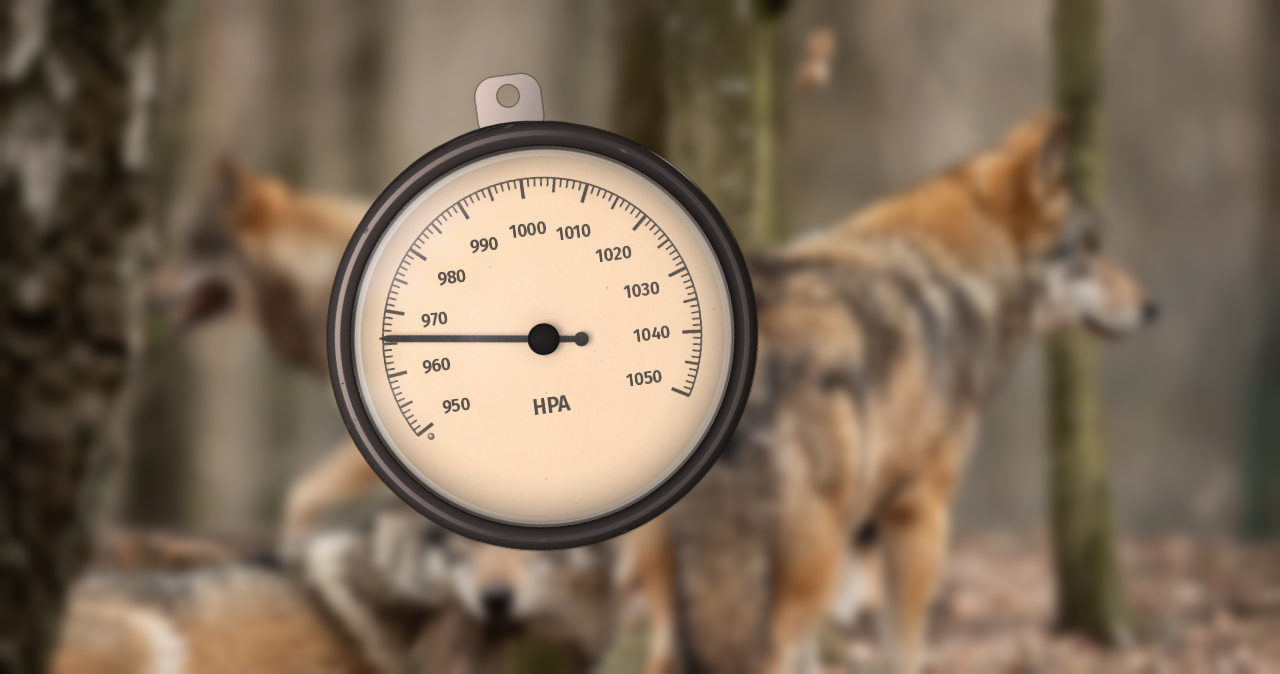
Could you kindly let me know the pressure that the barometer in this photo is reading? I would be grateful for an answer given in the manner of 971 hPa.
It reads 966 hPa
